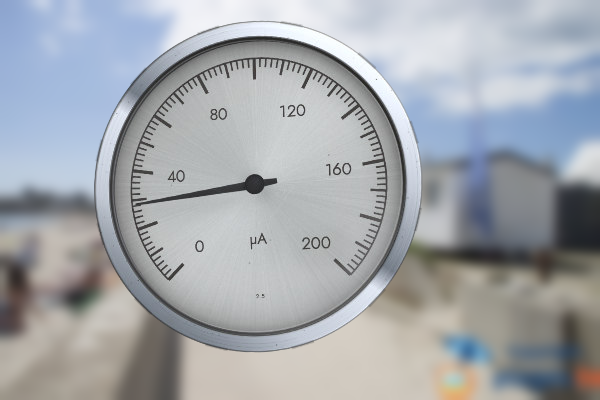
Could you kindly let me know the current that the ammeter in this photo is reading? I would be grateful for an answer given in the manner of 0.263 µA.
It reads 28 µA
